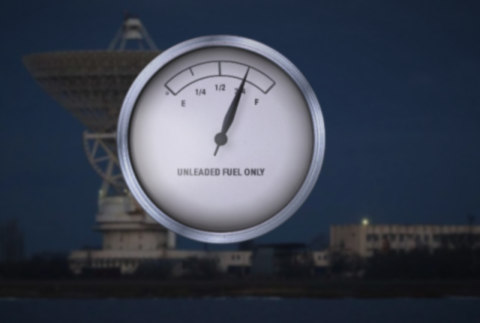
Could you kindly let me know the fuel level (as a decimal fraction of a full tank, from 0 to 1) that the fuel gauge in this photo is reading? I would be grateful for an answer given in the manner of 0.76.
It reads 0.75
